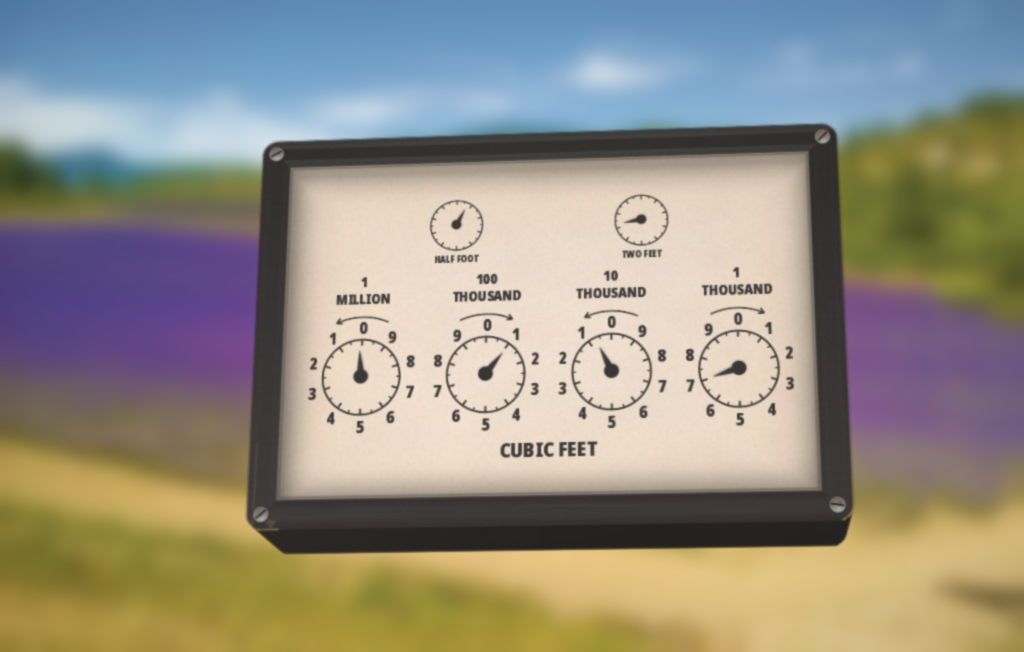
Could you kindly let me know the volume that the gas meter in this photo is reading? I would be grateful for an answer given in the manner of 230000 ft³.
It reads 10700 ft³
